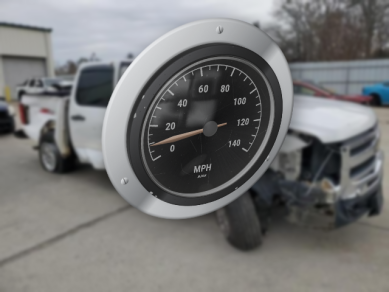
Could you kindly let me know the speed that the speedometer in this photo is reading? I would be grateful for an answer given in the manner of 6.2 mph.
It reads 10 mph
